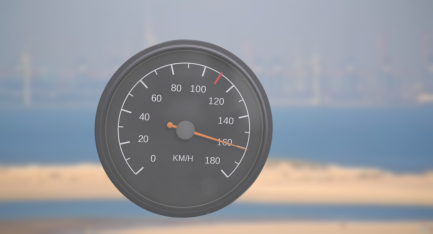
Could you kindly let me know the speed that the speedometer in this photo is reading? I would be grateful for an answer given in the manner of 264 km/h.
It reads 160 km/h
